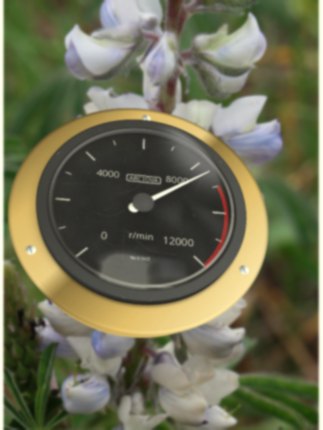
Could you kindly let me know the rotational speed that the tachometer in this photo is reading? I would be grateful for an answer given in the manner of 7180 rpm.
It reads 8500 rpm
